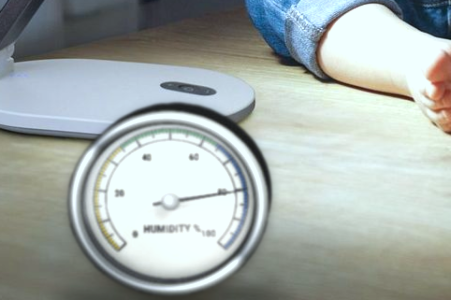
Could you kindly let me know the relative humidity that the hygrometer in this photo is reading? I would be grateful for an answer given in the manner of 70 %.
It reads 80 %
